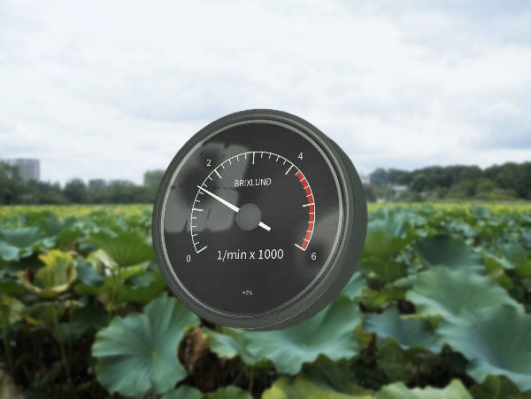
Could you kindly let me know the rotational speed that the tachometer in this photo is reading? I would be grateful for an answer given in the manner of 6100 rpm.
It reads 1500 rpm
